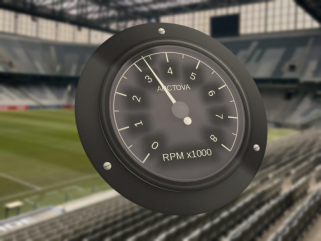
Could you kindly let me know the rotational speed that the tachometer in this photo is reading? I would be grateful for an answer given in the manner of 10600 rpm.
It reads 3250 rpm
